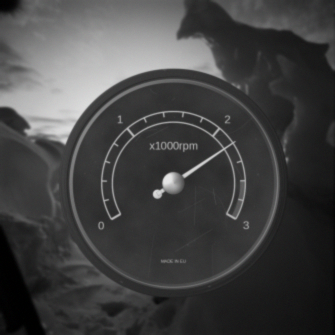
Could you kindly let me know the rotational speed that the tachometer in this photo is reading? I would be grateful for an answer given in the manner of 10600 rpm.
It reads 2200 rpm
